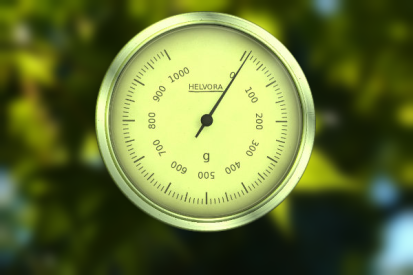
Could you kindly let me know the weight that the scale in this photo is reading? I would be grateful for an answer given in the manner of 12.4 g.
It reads 10 g
